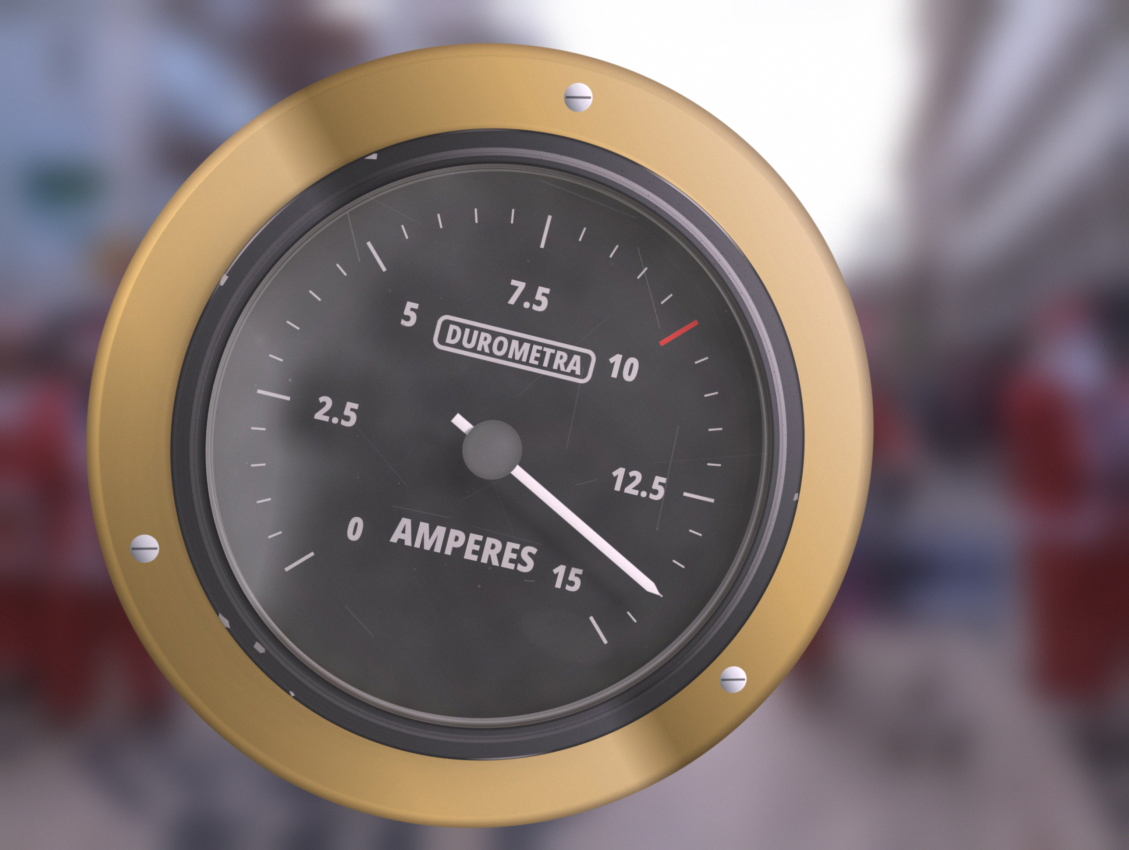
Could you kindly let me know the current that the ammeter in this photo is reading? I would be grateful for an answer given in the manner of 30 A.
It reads 14 A
